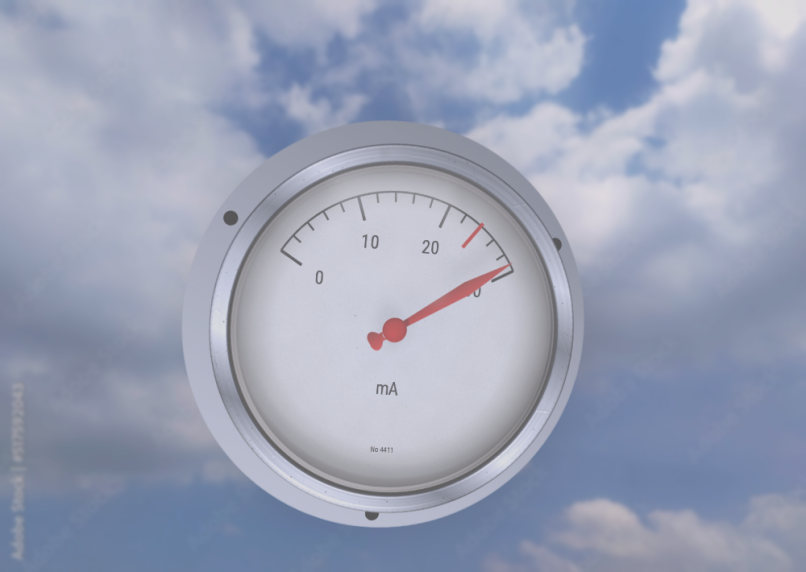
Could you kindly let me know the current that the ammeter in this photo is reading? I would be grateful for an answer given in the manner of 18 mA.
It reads 29 mA
